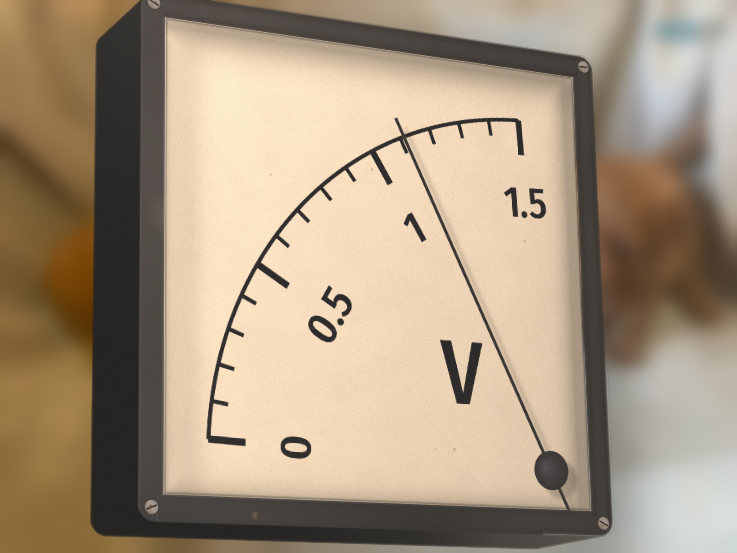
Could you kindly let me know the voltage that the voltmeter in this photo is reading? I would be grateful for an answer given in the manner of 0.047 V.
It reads 1.1 V
